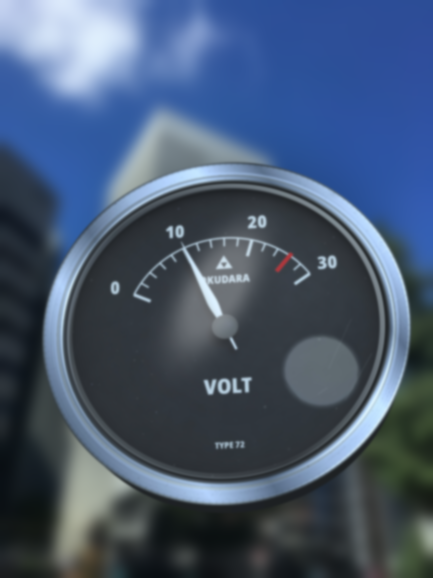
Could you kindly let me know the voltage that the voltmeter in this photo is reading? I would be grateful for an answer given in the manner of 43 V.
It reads 10 V
